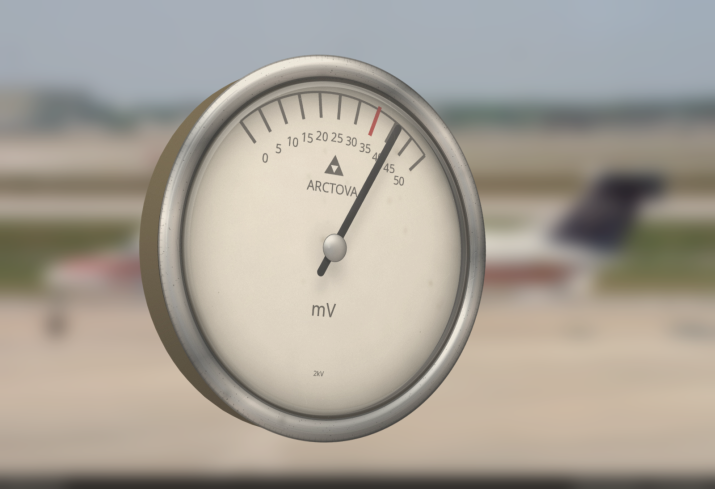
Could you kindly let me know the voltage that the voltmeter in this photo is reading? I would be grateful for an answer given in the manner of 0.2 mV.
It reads 40 mV
